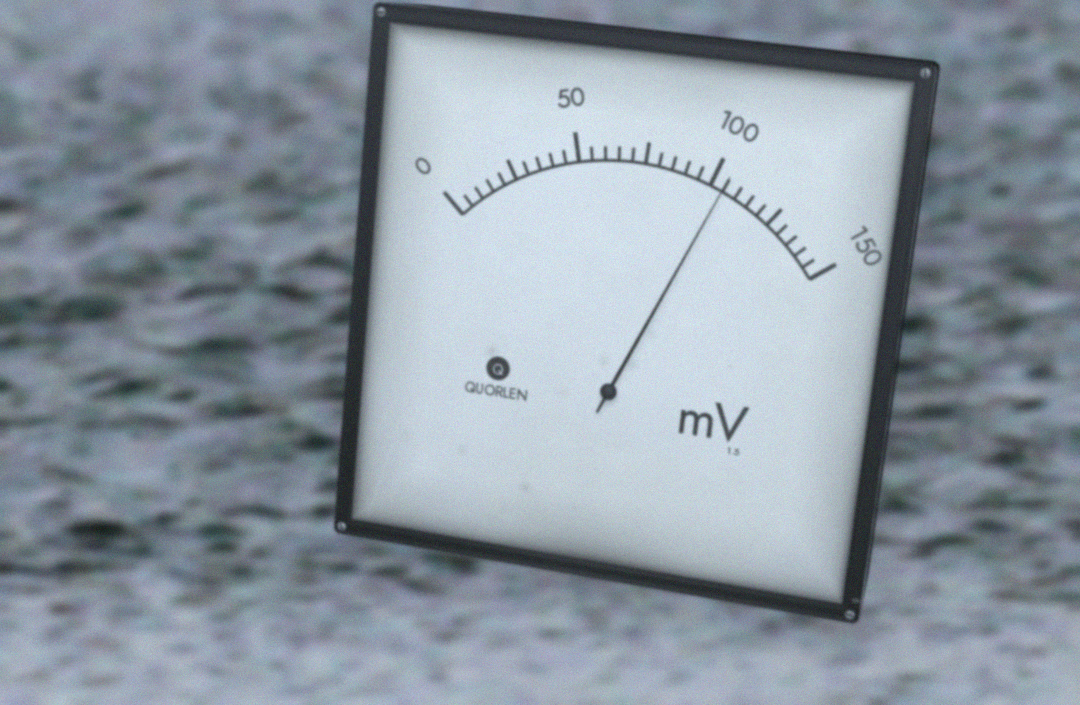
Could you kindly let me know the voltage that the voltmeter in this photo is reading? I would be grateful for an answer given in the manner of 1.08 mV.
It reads 105 mV
